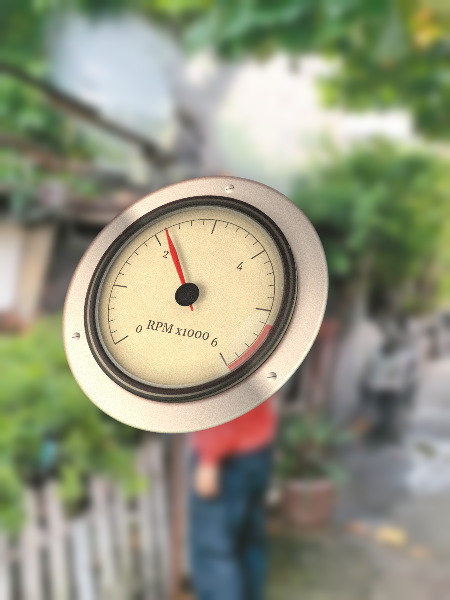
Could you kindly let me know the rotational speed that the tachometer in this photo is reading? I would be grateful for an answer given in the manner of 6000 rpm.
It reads 2200 rpm
